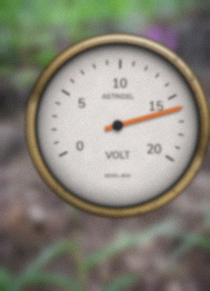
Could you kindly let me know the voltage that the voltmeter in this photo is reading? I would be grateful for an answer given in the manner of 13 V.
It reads 16 V
